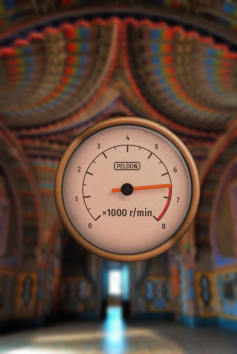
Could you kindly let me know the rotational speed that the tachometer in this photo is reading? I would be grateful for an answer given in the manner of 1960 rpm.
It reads 6500 rpm
